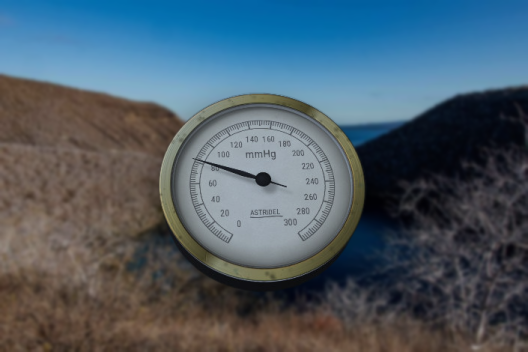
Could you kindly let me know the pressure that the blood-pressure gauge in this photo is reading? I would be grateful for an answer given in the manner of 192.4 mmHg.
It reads 80 mmHg
